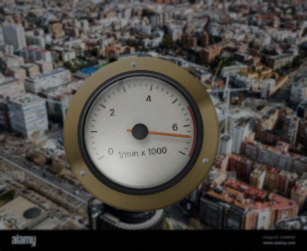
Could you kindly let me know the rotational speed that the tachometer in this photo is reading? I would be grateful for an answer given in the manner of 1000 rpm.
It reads 6400 rpm
